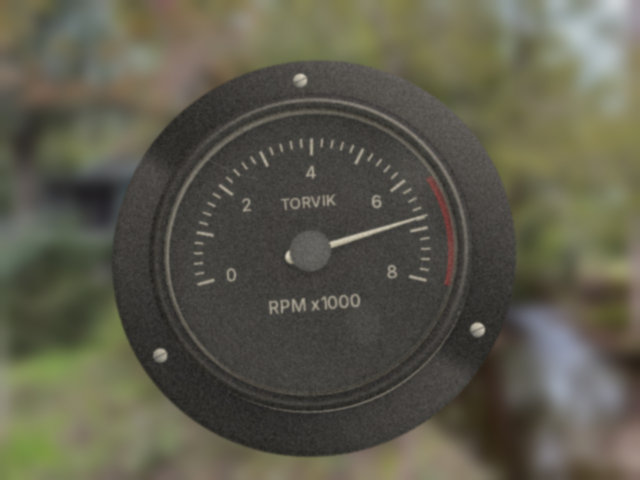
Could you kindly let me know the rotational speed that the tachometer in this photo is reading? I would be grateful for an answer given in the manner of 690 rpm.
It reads 6800 rpm
